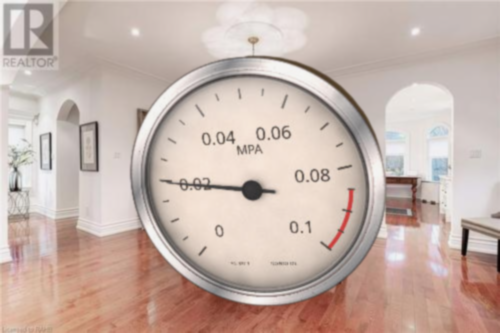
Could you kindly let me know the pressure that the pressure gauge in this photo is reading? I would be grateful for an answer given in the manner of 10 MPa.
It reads 0.02 MPa
